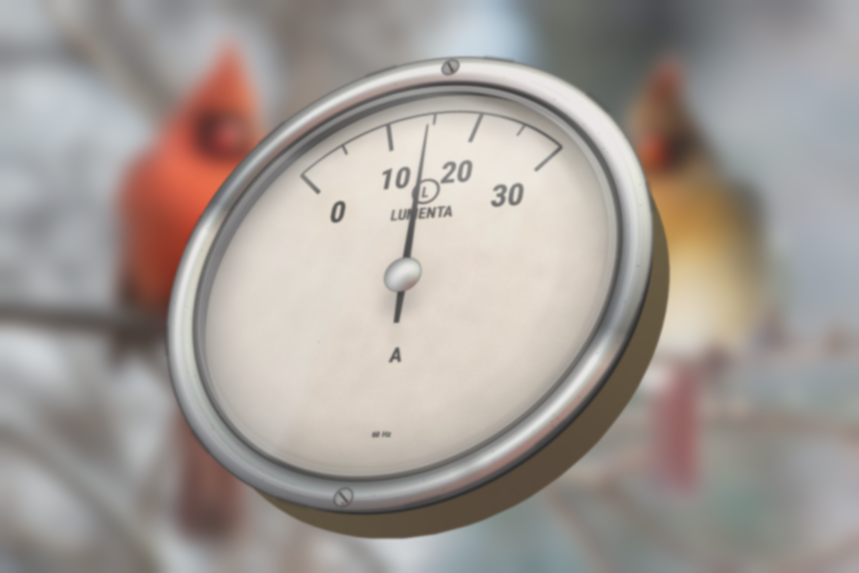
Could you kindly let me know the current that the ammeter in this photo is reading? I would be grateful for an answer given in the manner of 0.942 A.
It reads 15 A
